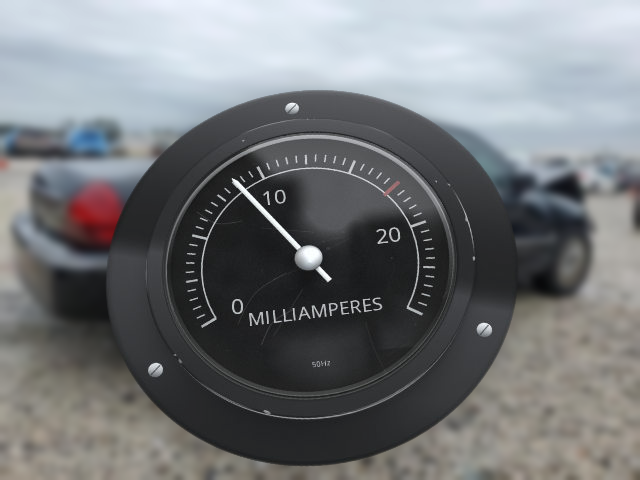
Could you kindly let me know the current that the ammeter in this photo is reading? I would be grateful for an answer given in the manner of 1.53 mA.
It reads 8.5 mA
